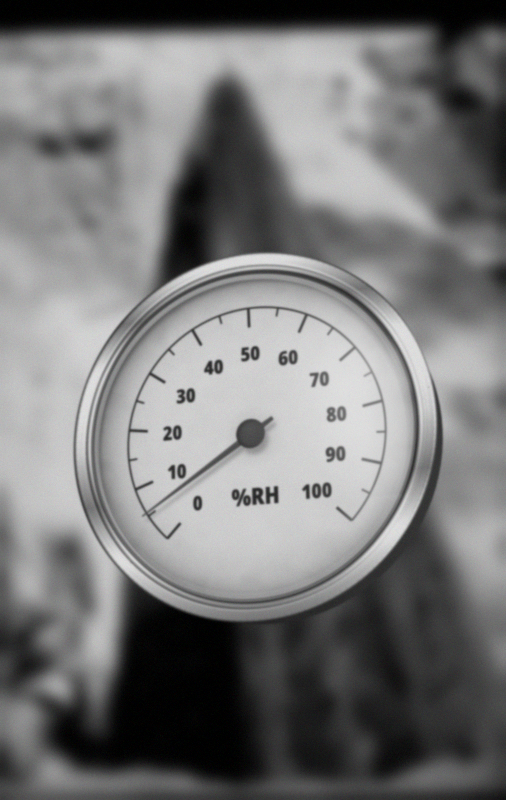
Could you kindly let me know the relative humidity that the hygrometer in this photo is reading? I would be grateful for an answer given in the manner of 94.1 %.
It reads 5 %
